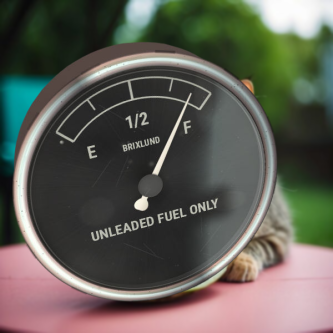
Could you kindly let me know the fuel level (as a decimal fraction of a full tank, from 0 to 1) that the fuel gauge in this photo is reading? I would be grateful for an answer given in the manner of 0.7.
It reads 0.875
